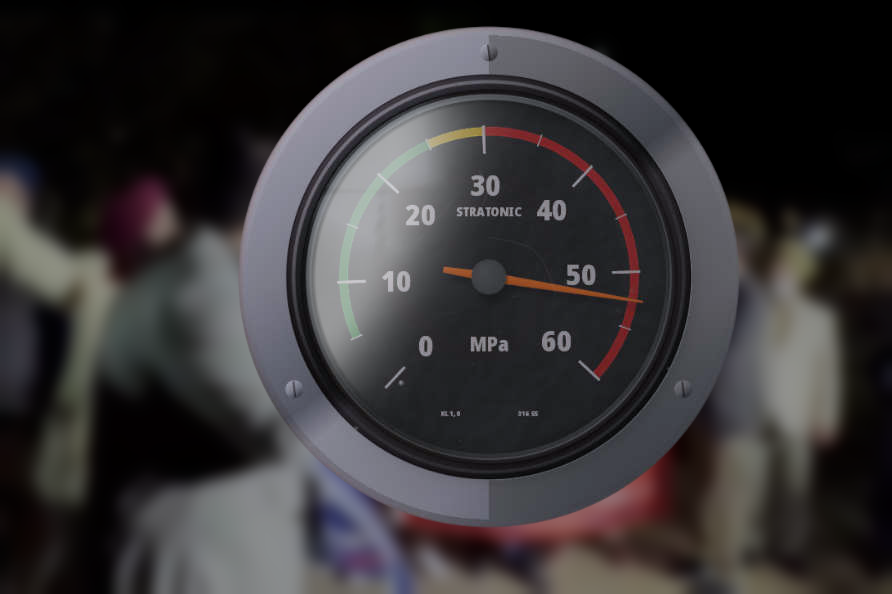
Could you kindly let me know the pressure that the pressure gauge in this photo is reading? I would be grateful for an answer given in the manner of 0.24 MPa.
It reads 52.5 MPa
